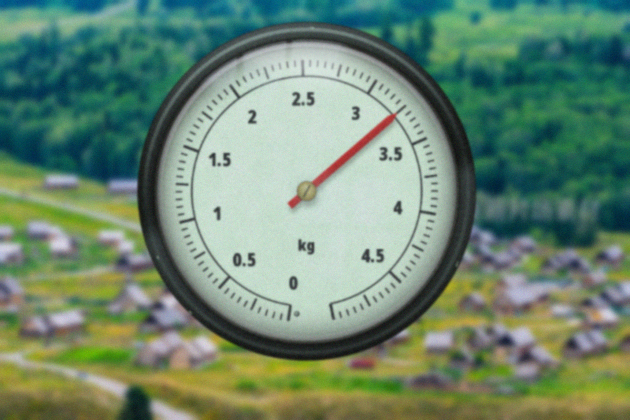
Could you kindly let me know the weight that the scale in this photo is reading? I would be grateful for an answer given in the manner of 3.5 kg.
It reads 3.25 kg
